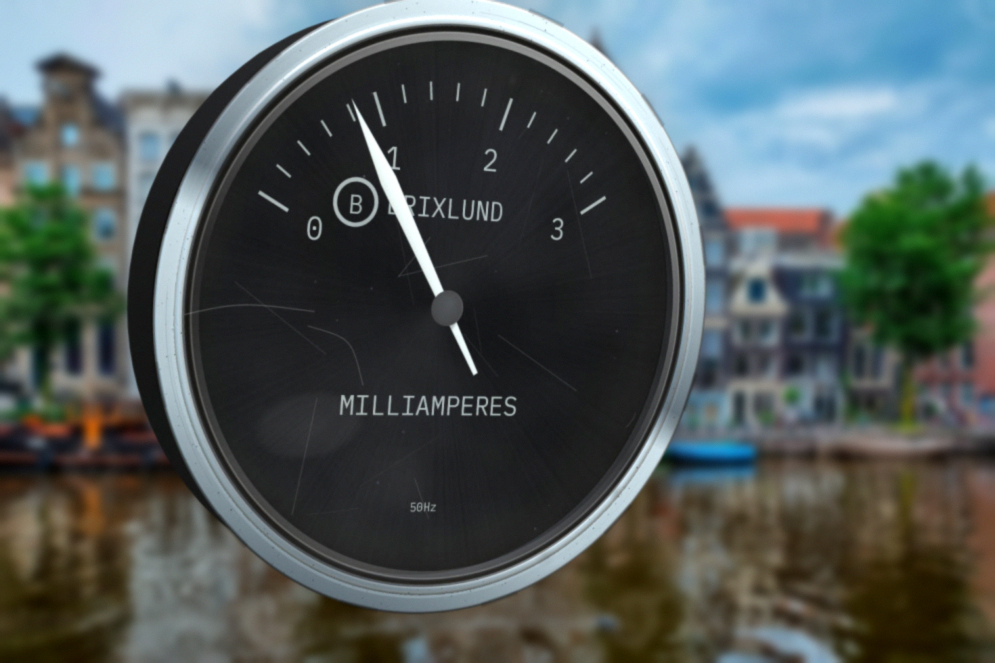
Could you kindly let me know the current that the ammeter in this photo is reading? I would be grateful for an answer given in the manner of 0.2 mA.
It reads 0.8 mA
